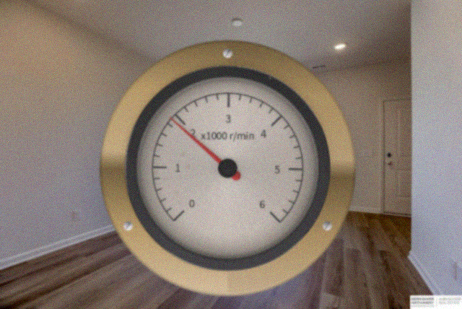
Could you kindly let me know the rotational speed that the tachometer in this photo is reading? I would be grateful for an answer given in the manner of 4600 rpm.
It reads 1900 rpm
